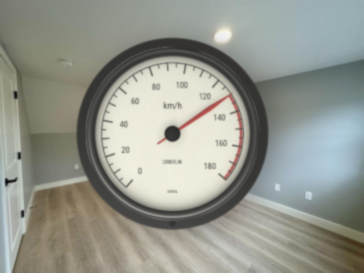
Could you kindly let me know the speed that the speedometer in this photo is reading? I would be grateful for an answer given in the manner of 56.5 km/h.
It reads 130 km/h
